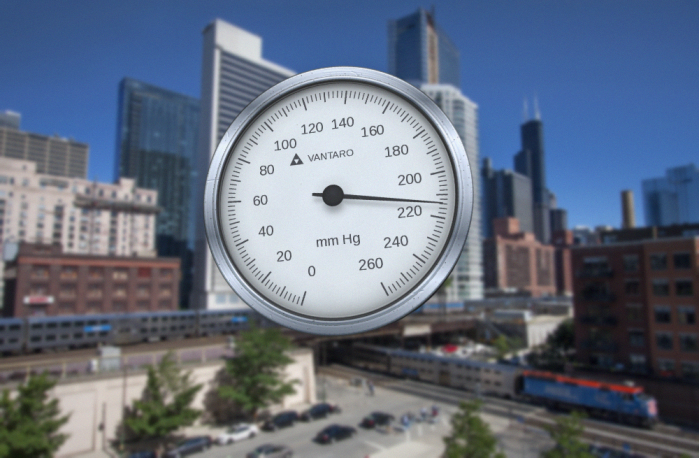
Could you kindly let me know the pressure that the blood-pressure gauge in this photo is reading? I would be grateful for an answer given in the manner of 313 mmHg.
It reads 214 mmHg
